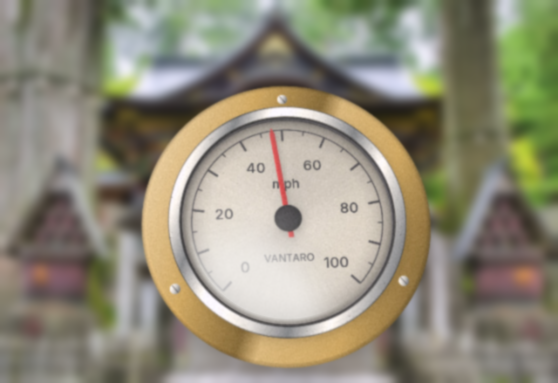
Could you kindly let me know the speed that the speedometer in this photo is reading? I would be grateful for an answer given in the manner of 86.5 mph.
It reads 47.5 mph
